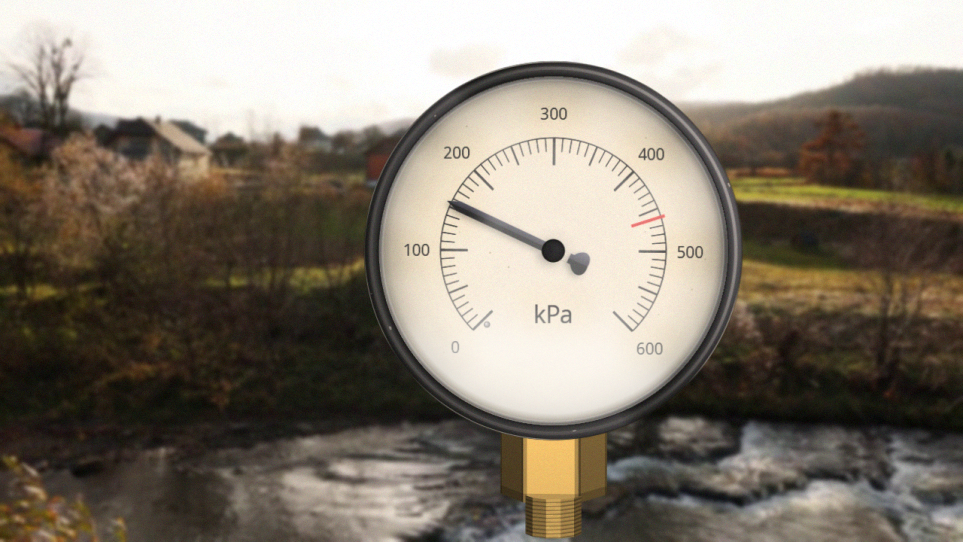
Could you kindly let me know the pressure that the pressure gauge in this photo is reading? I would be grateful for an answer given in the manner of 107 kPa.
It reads 155 kPa
